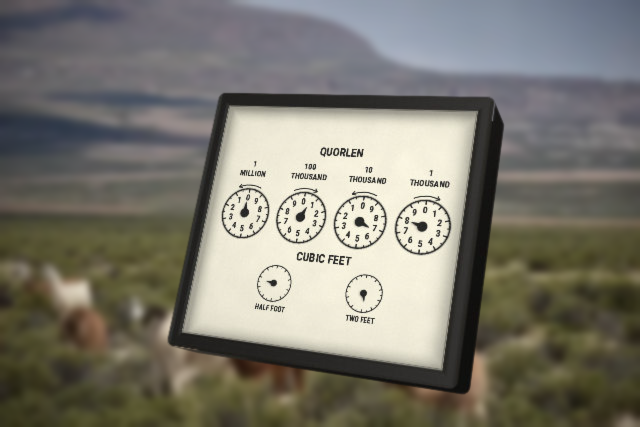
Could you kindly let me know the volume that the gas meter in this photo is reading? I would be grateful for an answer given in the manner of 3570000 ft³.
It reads 6800 ft³
